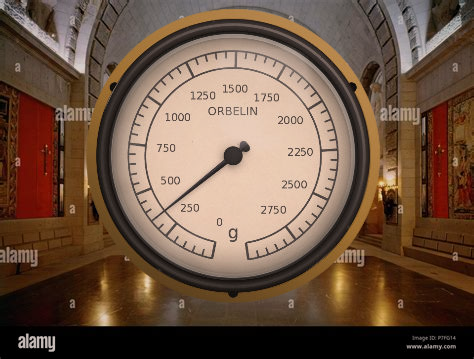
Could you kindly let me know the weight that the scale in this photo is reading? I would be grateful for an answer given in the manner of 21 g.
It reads 350 g
